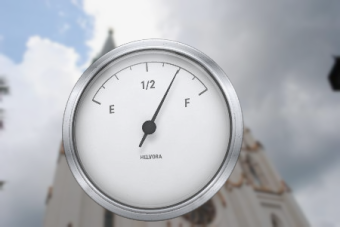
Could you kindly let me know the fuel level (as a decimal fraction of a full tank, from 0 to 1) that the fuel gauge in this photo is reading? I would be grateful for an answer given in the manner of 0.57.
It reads 0.75
